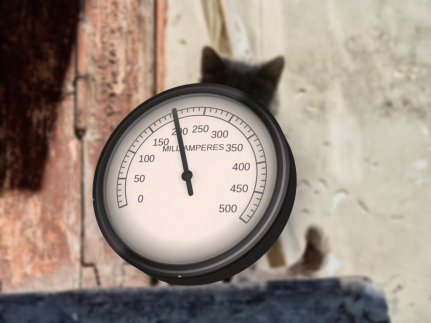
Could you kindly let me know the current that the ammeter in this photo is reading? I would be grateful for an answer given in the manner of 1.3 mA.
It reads 200 mA
